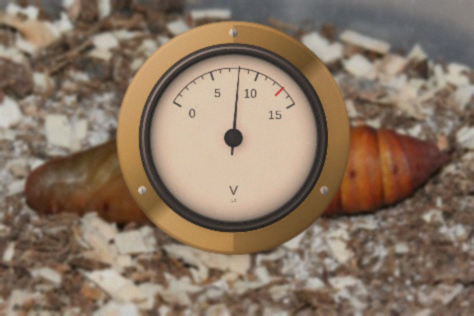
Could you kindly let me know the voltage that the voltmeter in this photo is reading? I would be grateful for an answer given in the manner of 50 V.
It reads 8 V
